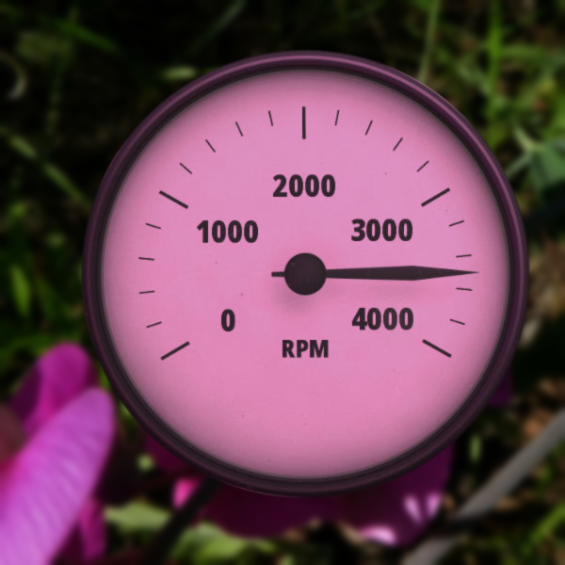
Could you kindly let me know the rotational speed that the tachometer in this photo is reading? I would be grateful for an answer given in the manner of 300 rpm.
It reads 3500 rpm
